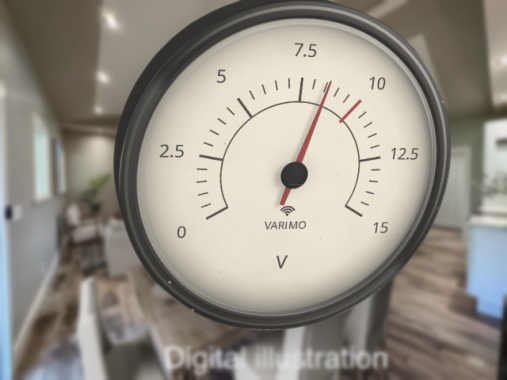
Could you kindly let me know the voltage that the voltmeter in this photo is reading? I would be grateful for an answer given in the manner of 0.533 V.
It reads 8.5 V
